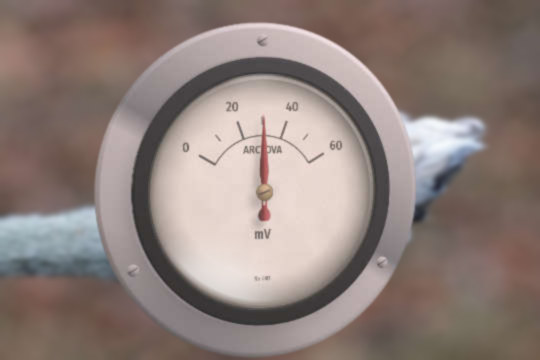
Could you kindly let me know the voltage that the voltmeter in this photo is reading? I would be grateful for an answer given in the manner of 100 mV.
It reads 30 mV
